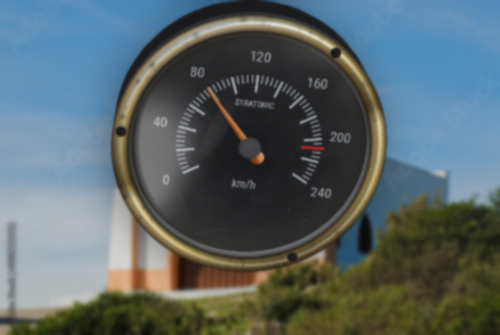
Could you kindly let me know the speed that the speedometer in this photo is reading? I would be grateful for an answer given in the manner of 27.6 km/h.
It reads 80 km/h
